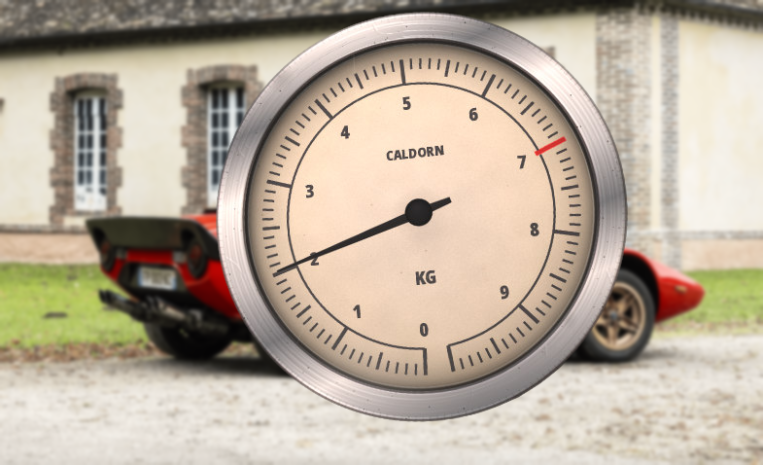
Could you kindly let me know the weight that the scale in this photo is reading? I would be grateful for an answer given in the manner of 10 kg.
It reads 2 kg
